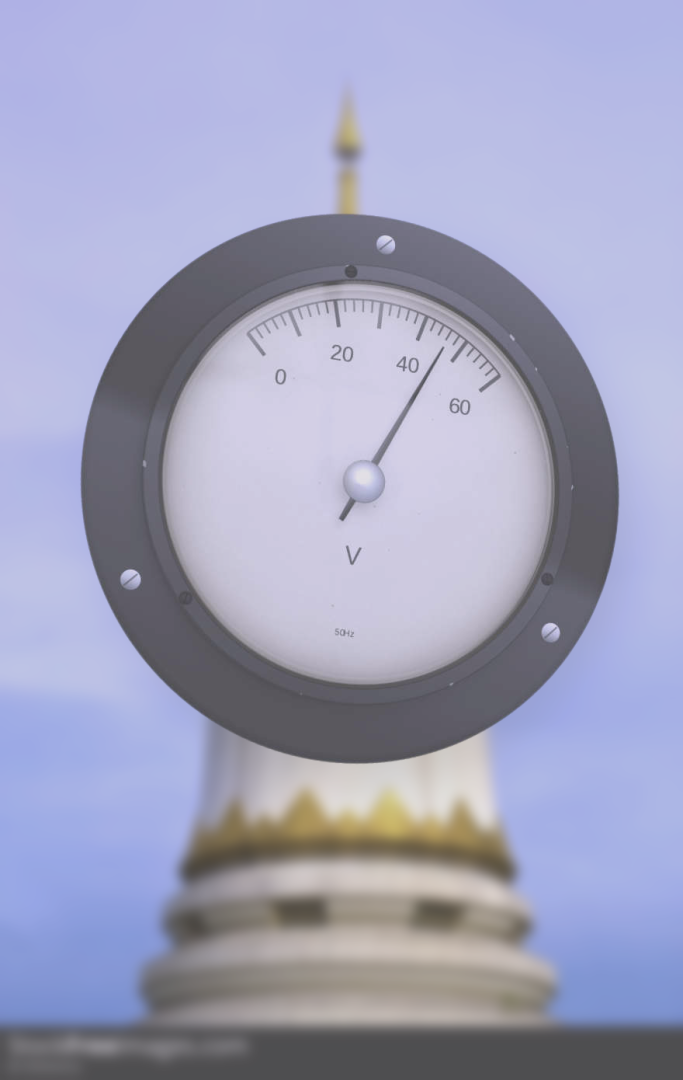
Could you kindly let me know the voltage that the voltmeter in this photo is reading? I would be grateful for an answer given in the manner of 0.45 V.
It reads 46 V
